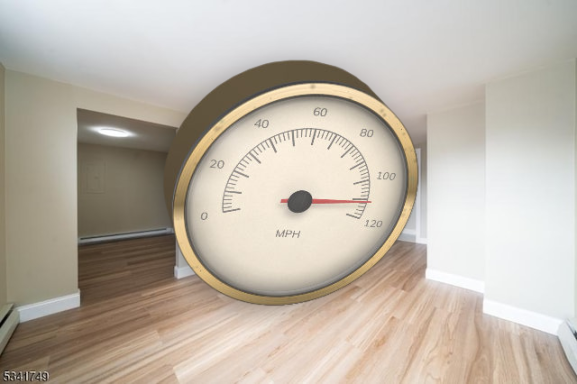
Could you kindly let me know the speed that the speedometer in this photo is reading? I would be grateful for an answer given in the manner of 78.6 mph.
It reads 110 mph
